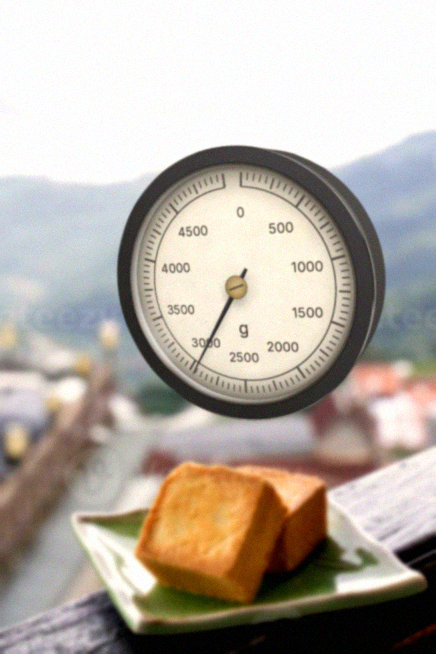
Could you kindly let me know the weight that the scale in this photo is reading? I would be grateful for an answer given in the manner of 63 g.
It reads 2950 g
